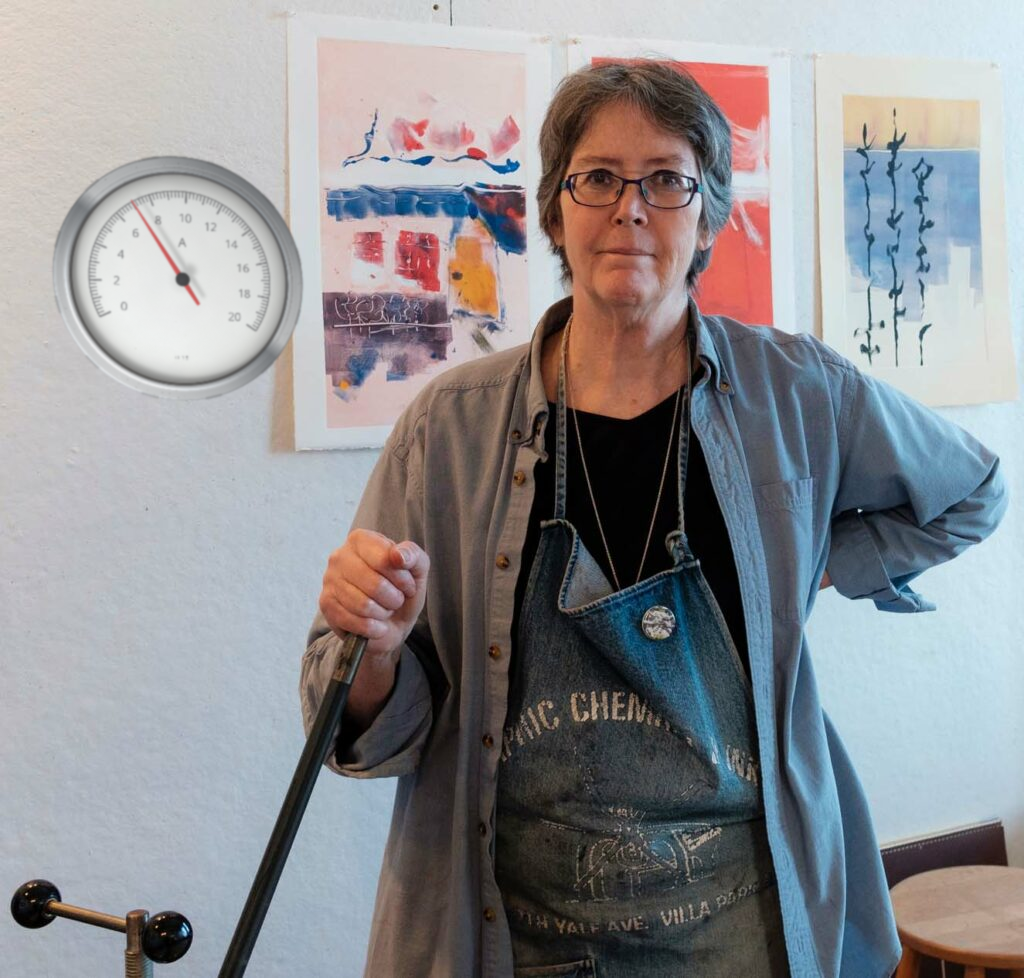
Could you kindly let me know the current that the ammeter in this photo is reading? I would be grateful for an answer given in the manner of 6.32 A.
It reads 7 A
